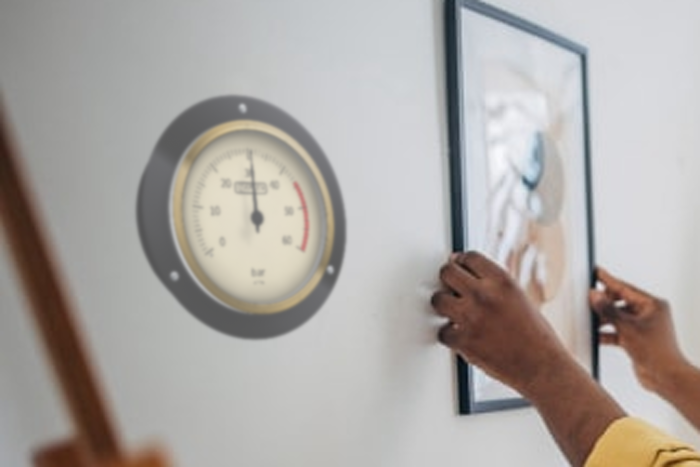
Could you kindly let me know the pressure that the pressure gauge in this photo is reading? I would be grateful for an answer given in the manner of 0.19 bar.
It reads 30 bar
